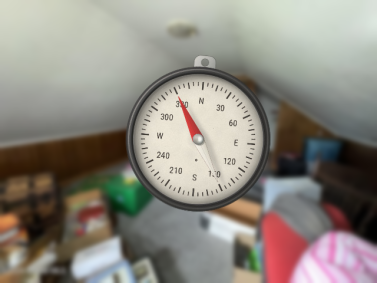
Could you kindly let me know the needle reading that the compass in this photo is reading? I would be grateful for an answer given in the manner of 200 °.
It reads 330 °
